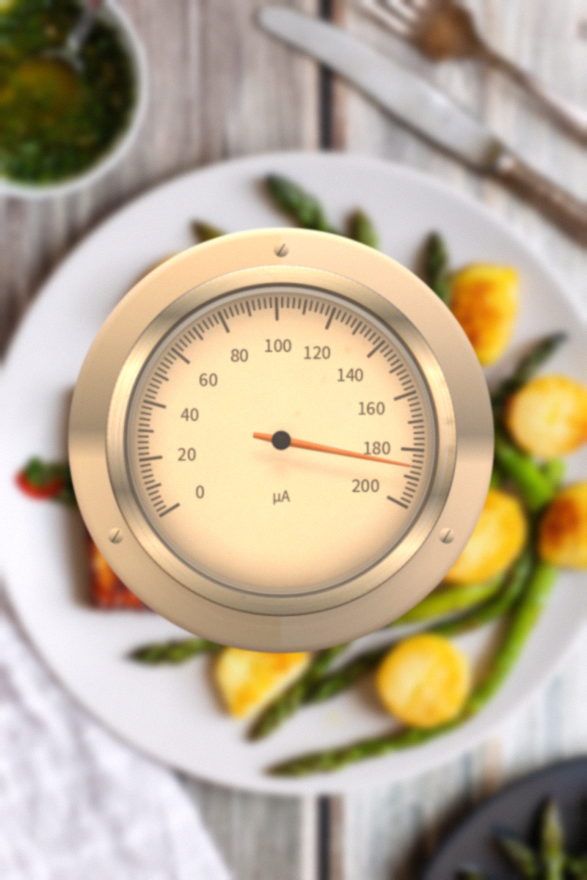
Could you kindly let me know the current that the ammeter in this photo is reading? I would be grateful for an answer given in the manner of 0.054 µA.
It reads 186 µA
